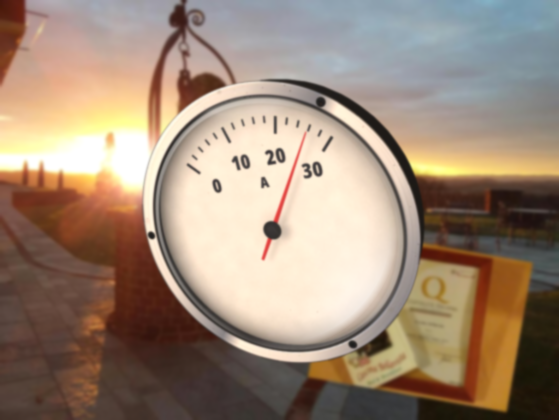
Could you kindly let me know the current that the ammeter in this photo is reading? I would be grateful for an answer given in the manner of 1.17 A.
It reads 26 A
